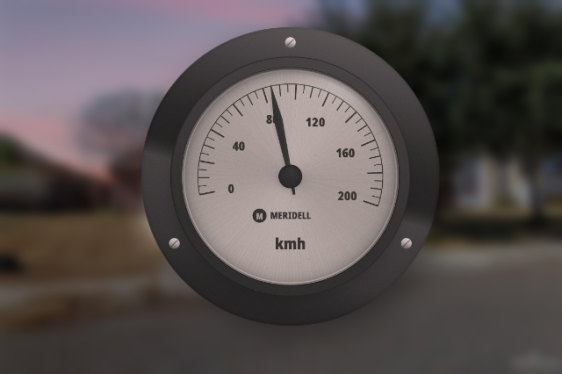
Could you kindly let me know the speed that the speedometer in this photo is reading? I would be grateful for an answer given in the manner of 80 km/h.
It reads 85 km/h
